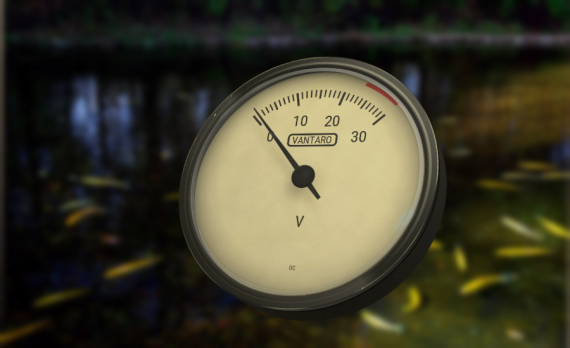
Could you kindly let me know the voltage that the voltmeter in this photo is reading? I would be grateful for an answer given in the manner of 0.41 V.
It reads 1 V
